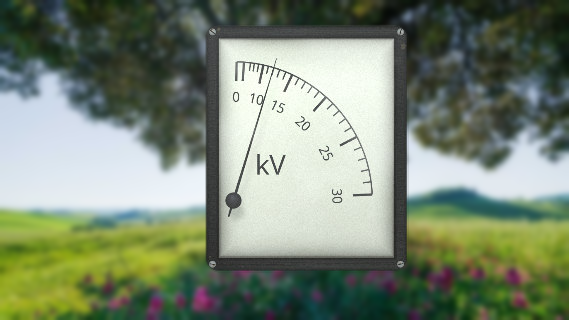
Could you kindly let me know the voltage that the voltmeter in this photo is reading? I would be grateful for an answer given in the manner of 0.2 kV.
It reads 12 kV
